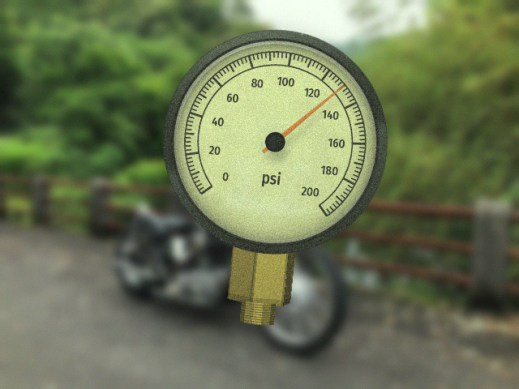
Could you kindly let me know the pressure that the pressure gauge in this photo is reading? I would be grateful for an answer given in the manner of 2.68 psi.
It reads 130 psi
